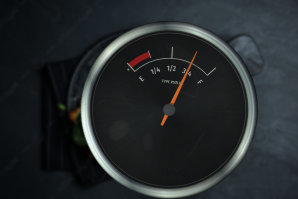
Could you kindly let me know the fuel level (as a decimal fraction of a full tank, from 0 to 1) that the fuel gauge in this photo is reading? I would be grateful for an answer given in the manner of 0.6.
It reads 0.75
